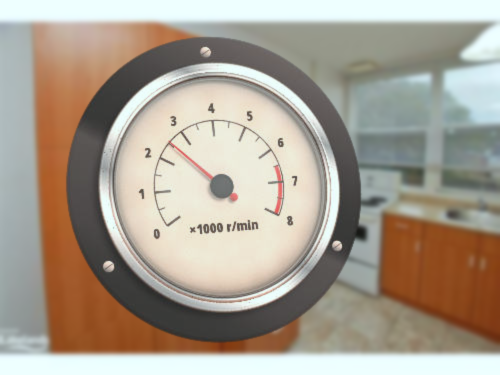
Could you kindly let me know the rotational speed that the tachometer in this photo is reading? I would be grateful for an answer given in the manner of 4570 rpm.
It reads 2500 rpm
